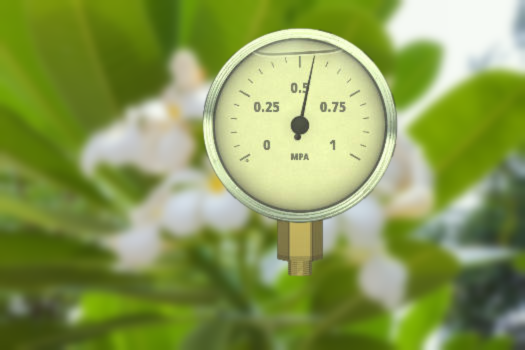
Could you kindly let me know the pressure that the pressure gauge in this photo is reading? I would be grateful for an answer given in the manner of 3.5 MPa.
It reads 0.55 MPa
